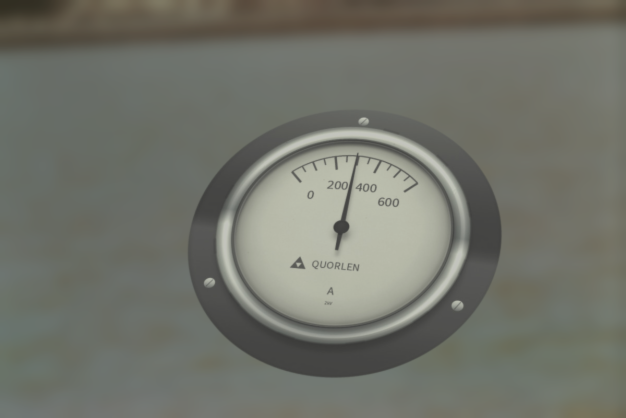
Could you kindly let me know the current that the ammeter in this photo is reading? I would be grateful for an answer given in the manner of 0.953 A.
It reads 300 A
